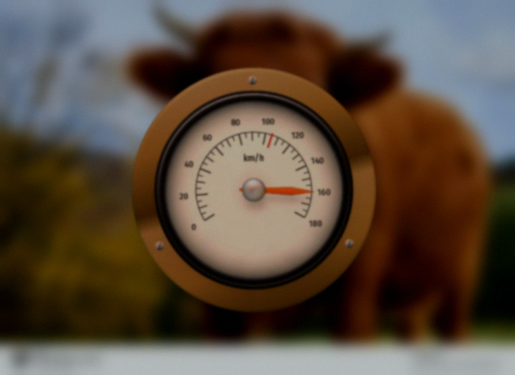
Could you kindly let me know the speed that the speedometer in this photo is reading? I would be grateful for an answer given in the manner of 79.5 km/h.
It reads 160 km/h
